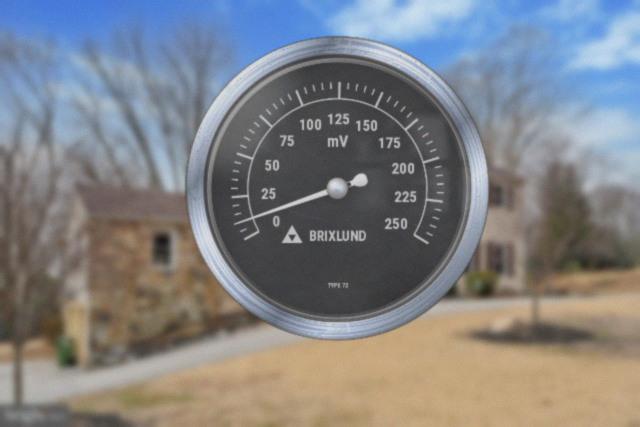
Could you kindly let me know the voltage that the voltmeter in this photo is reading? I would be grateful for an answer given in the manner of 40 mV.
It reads 10 mV
